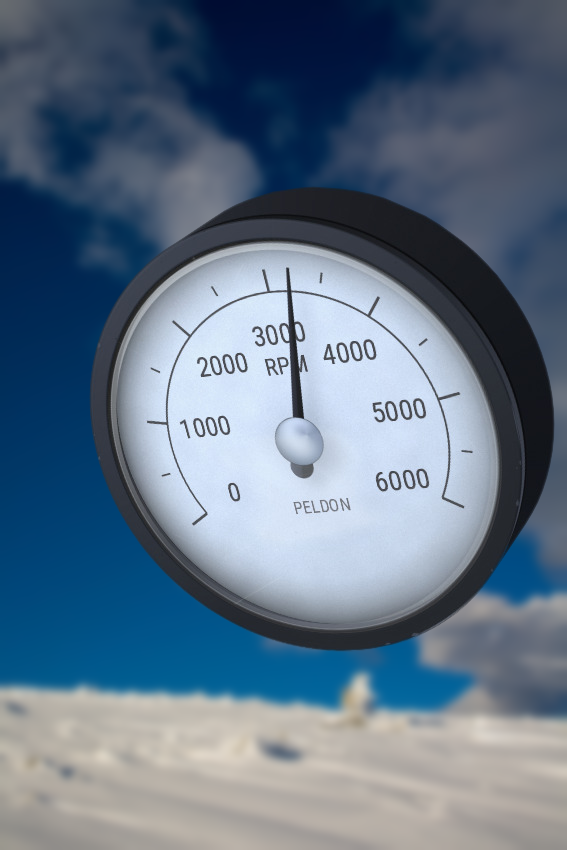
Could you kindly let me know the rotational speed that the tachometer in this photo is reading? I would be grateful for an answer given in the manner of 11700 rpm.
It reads 3250 rpm
